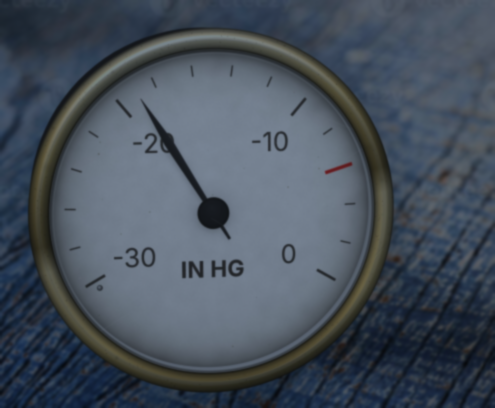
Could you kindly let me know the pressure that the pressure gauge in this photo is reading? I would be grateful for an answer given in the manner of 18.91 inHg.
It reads -19 inHg
